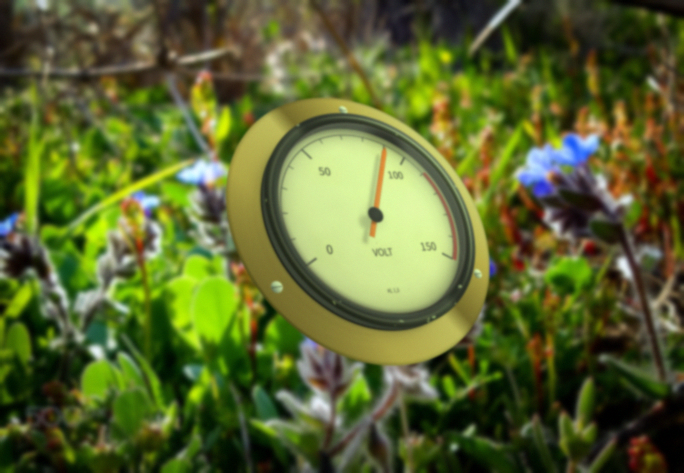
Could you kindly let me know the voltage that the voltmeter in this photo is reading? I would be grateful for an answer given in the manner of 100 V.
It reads 90 V
